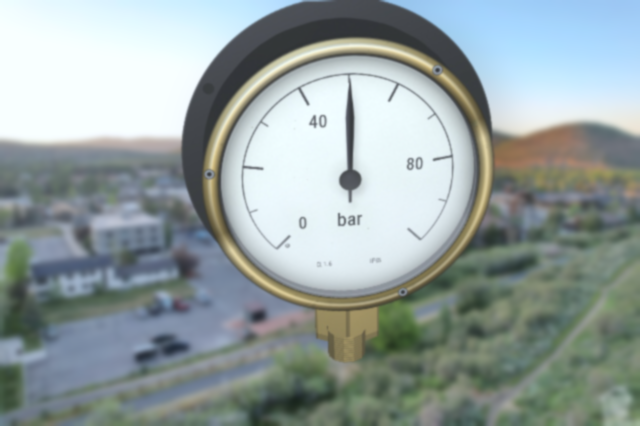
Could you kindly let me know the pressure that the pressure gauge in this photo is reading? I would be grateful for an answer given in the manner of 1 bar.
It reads 50 bar
